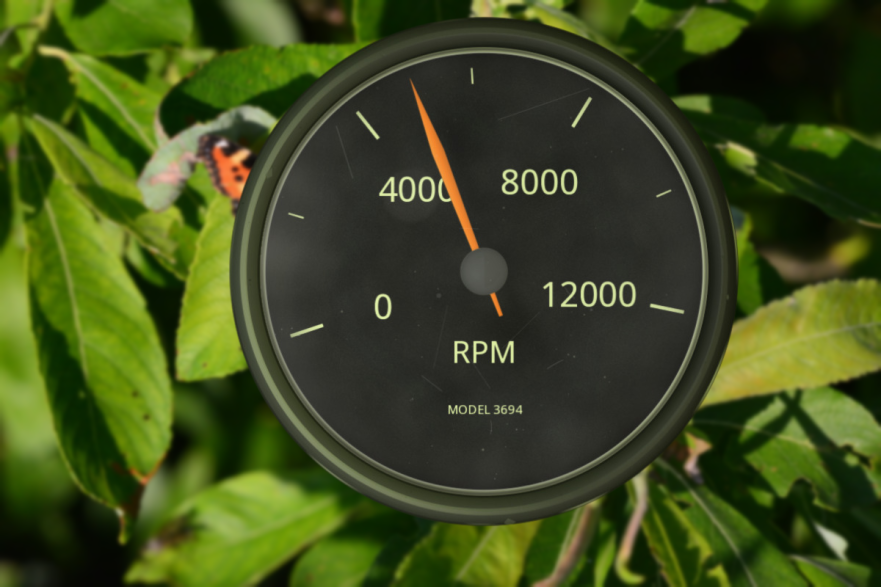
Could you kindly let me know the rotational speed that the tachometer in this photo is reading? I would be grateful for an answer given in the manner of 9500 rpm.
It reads 5000 rpm
